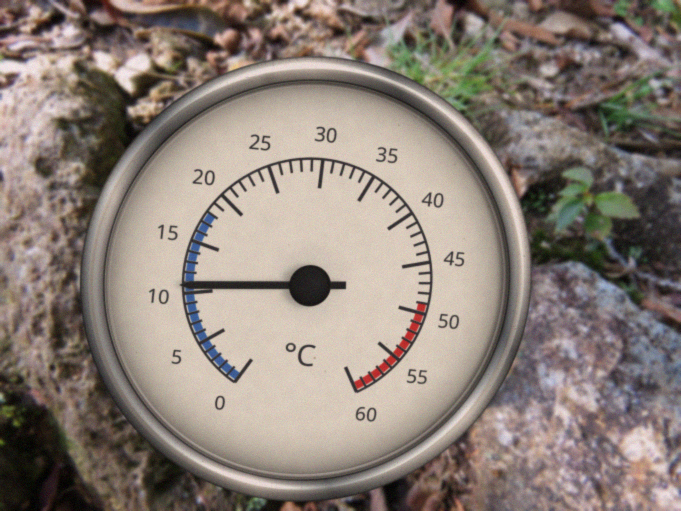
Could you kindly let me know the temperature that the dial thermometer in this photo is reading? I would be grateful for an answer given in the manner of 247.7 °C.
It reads 11 °C
